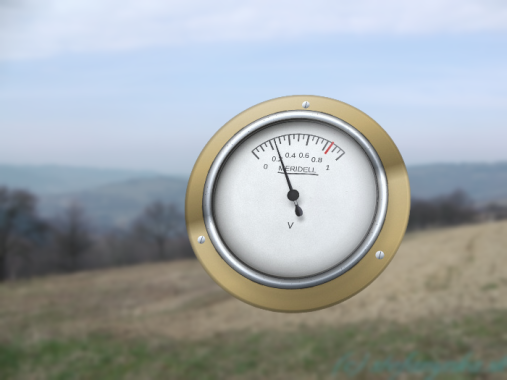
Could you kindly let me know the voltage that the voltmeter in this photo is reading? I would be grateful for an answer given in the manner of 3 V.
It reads 0.25 V
